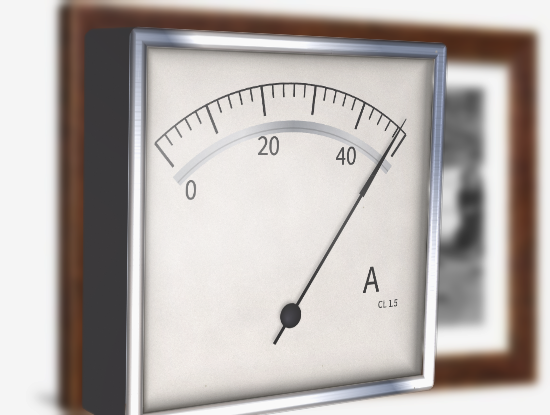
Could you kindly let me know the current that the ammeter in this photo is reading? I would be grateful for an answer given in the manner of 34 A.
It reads 48 A
